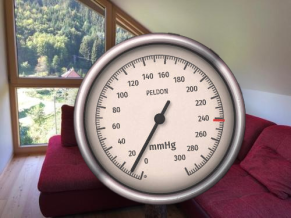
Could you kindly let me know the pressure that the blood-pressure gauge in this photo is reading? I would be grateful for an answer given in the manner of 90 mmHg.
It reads 10 mmHg
